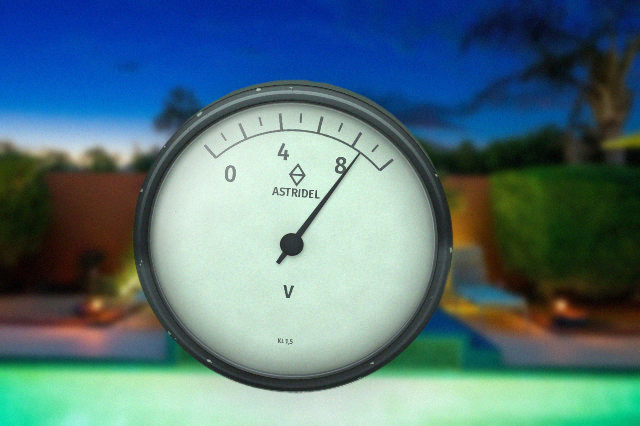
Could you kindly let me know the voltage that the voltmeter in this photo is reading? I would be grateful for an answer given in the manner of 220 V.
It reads 8.5 V
